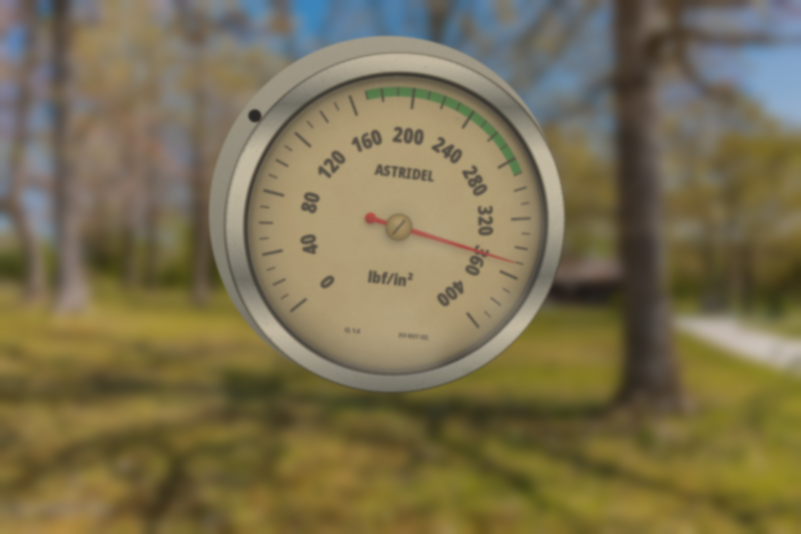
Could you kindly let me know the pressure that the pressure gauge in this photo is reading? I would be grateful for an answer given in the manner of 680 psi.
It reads 350 psi
